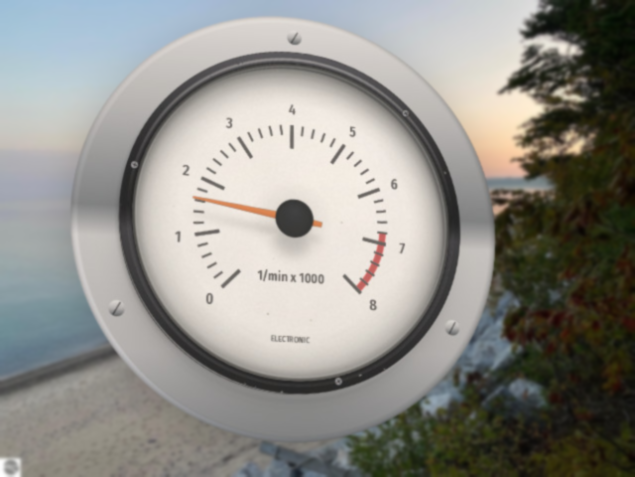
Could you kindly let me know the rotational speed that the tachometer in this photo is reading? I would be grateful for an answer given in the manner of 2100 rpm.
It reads 1600 rpm
